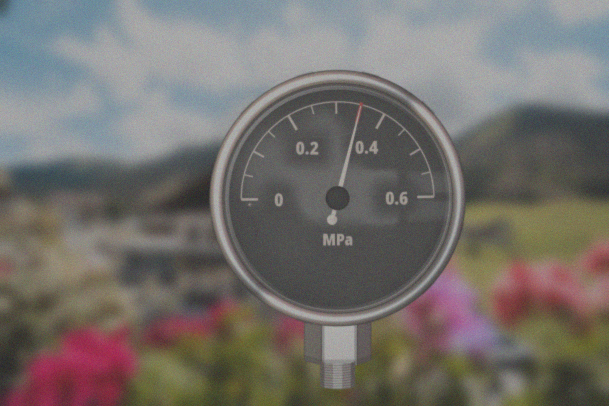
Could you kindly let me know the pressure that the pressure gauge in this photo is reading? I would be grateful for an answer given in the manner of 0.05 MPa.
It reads 0.35 MPa
